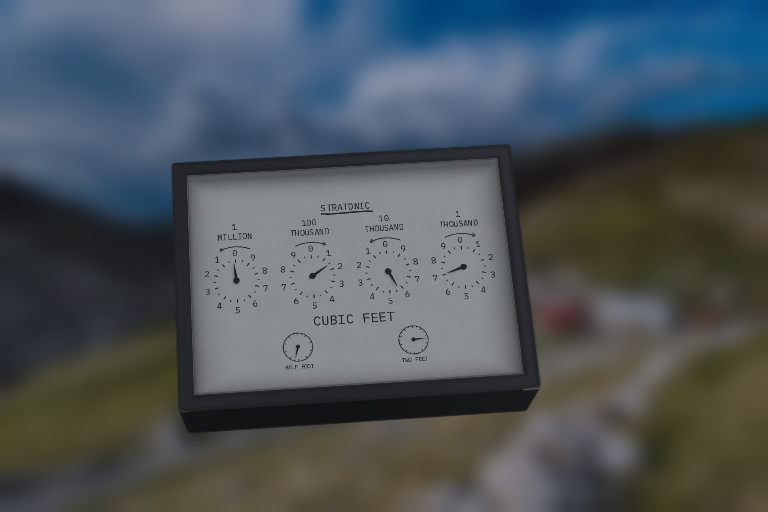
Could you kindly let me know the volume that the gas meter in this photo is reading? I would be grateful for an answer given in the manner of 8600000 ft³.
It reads 15700 ft³
